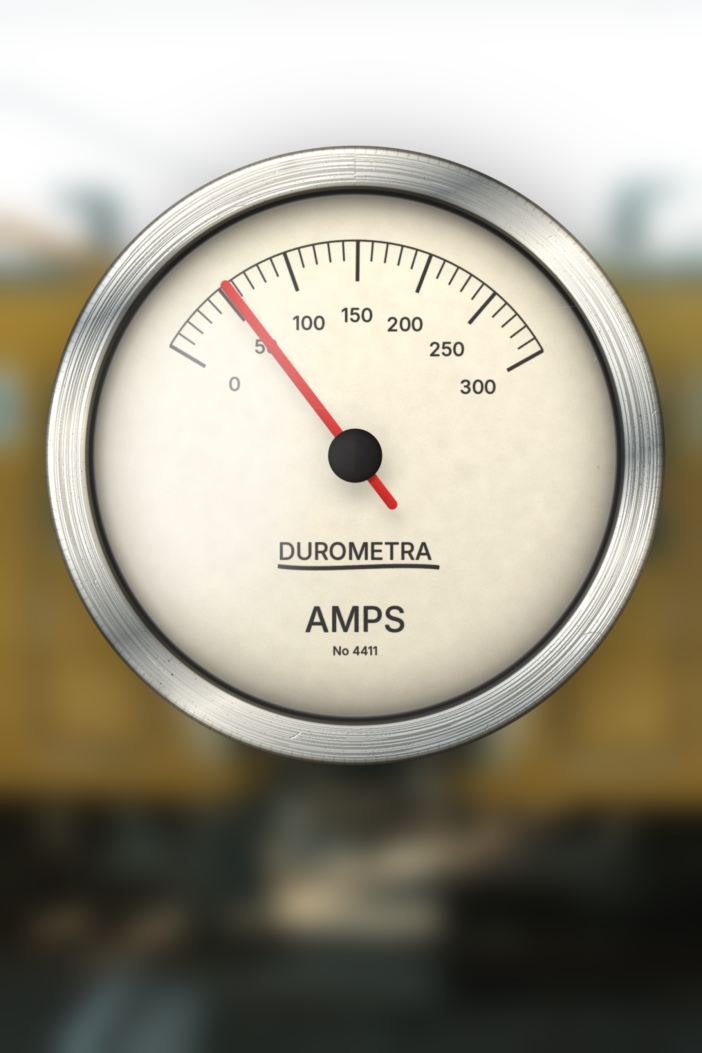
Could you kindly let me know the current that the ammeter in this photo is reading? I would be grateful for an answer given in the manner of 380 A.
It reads 55 A
